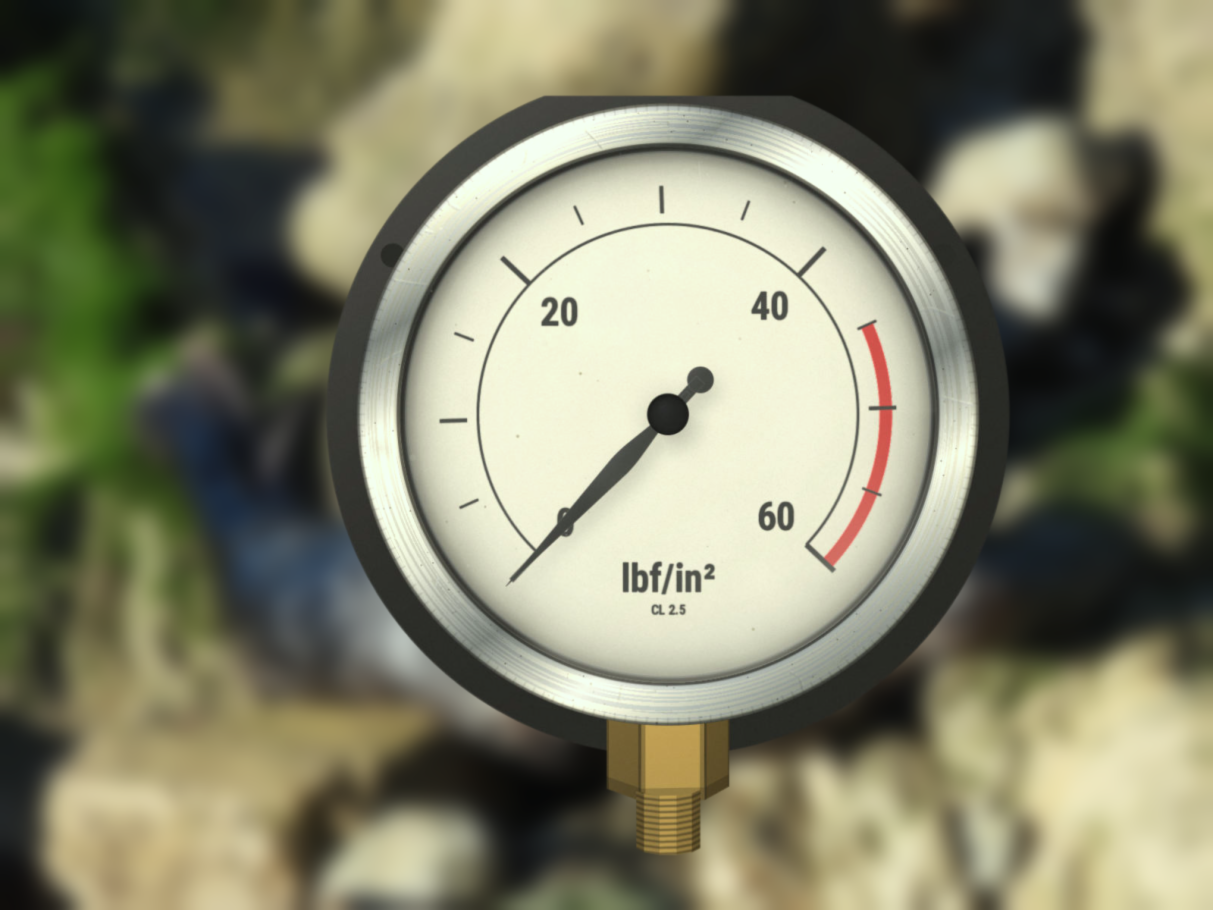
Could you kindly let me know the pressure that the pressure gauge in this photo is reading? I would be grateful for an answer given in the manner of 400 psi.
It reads 0 psi
